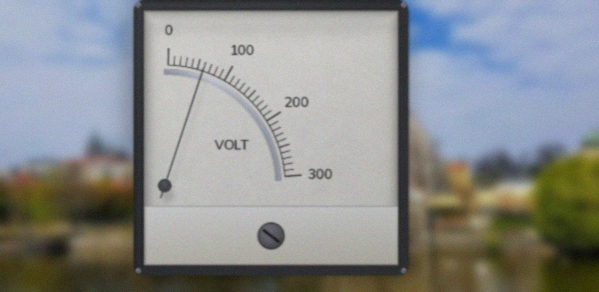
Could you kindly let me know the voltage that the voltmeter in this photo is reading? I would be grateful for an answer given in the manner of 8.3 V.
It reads 60 V
